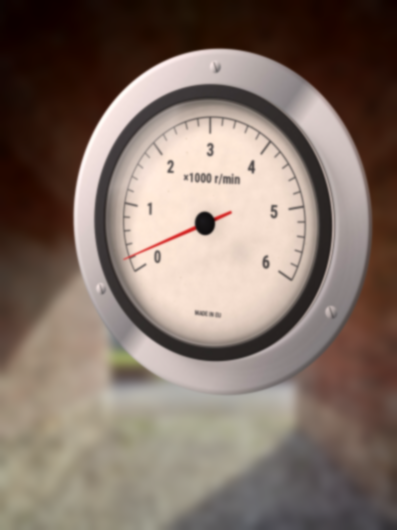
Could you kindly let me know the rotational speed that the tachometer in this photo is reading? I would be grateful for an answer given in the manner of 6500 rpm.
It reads 200 rpm
